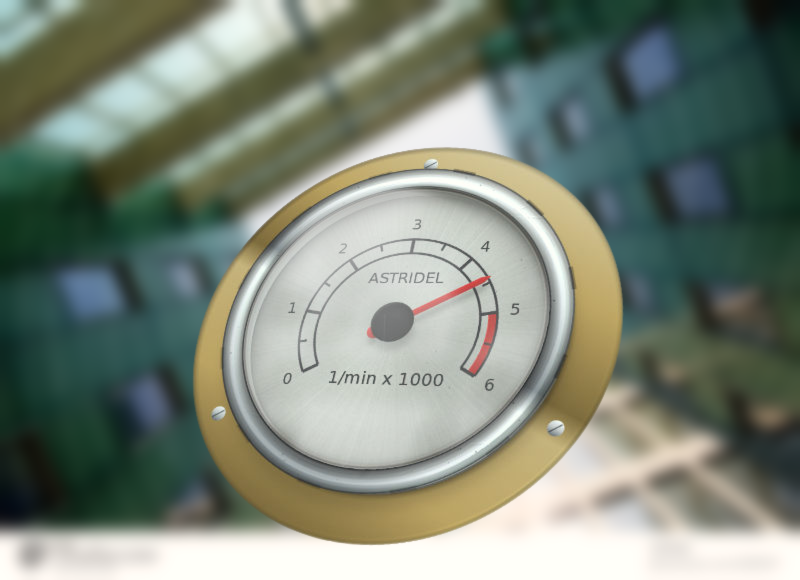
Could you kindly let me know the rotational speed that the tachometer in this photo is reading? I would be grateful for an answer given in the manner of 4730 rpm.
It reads 4500 rpm
